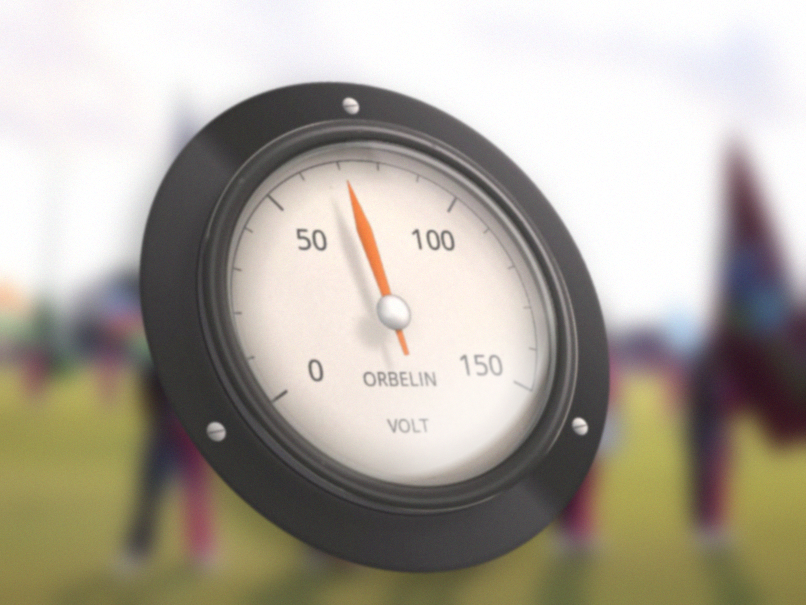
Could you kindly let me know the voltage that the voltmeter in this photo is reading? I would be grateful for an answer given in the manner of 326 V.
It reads 70 V
